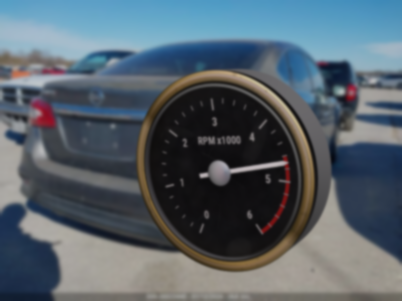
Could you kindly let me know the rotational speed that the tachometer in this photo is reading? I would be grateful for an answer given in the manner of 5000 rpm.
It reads 4700 rpm
